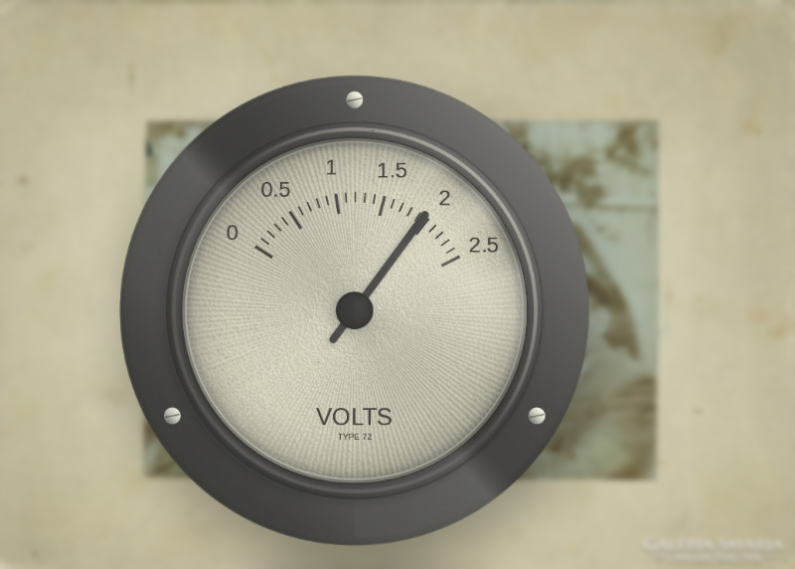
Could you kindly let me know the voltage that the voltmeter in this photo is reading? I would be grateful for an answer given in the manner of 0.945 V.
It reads 1.95 V
